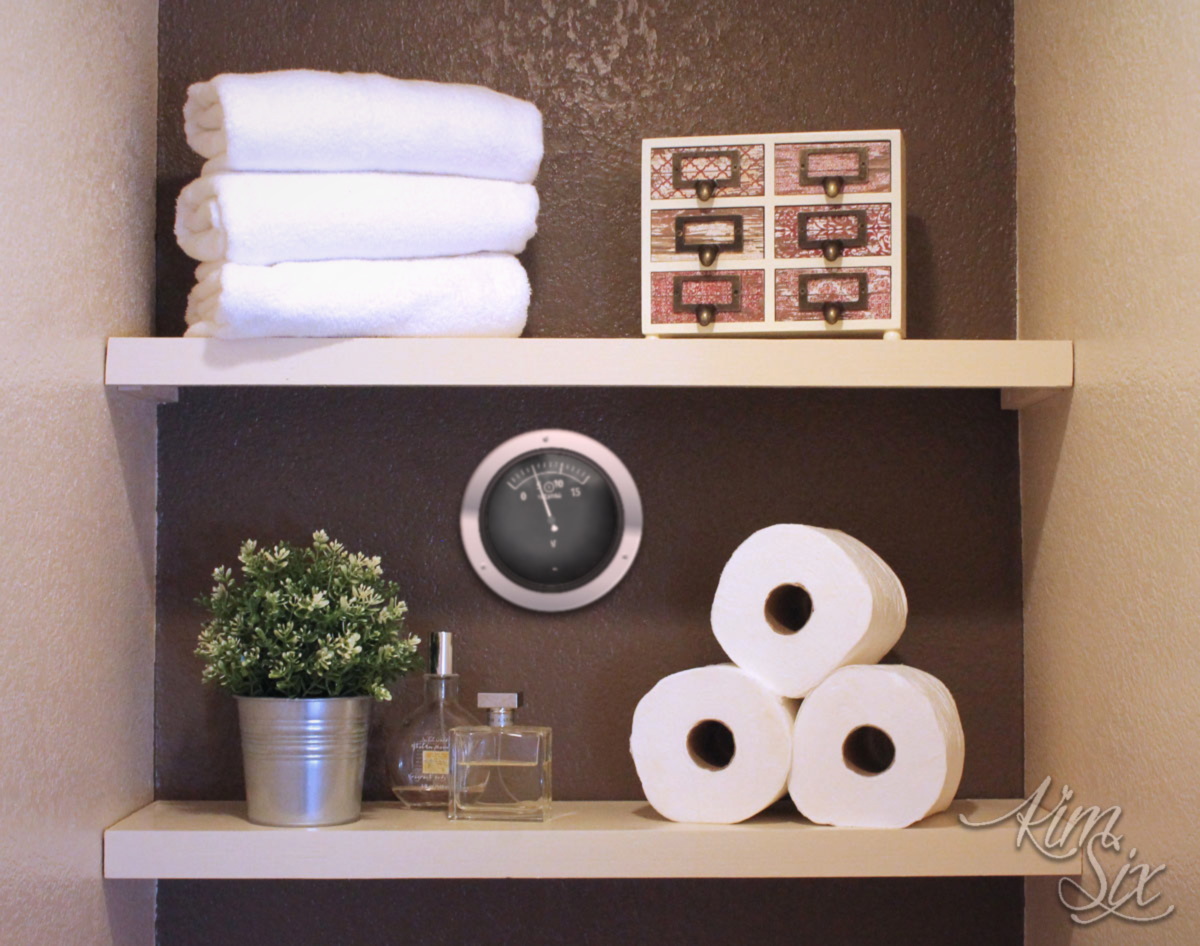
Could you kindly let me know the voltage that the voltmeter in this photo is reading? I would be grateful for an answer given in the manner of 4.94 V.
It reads 5 V
